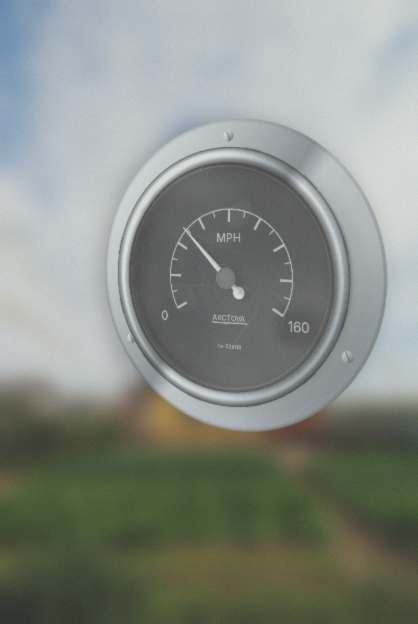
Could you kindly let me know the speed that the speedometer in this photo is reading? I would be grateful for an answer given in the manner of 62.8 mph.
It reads 50 mph
